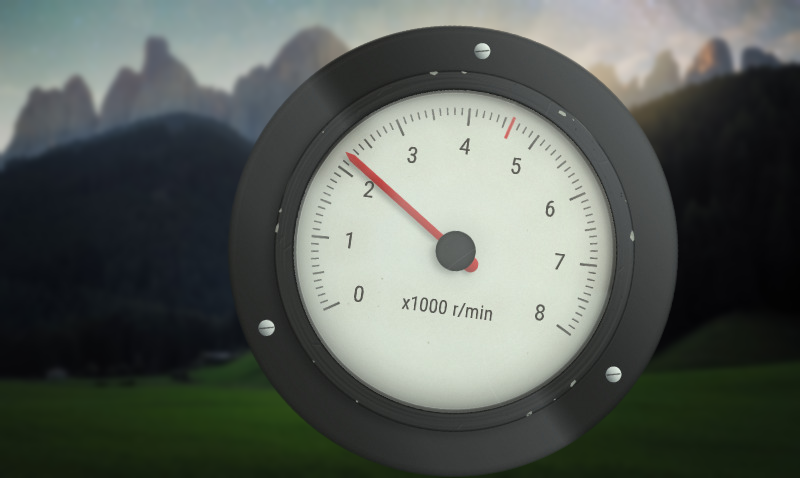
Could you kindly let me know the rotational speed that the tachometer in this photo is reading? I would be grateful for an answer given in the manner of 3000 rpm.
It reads 2200 rpm
